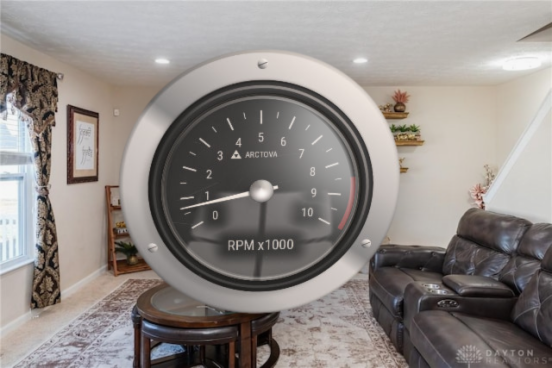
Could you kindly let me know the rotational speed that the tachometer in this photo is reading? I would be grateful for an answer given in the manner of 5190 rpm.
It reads 750 rpm
